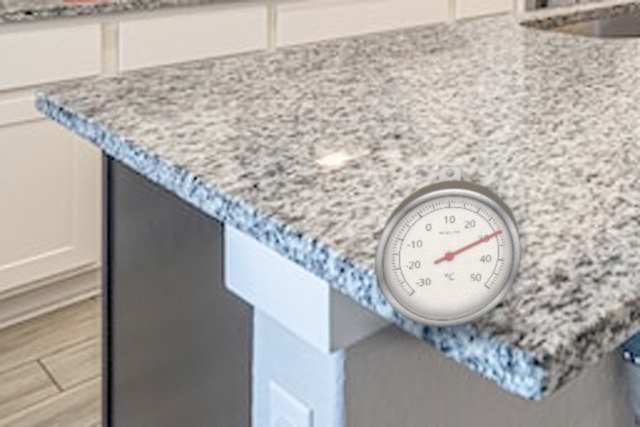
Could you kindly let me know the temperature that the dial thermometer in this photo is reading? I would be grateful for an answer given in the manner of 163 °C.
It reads 30 °C
